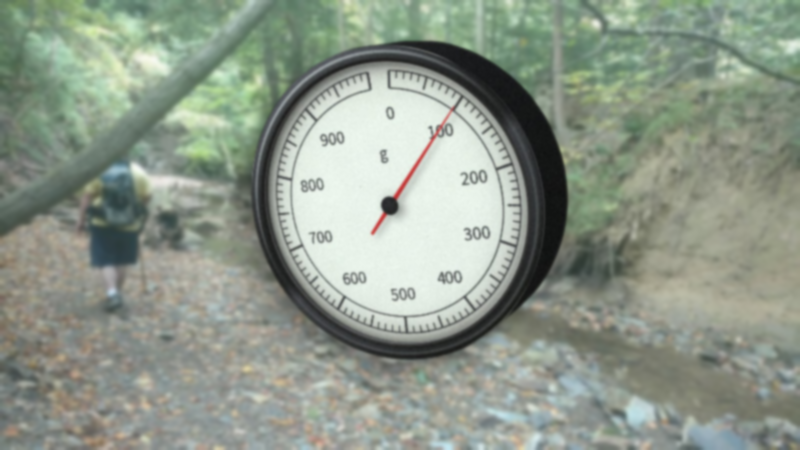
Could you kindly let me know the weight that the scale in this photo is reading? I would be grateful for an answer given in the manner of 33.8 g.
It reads 100 g
